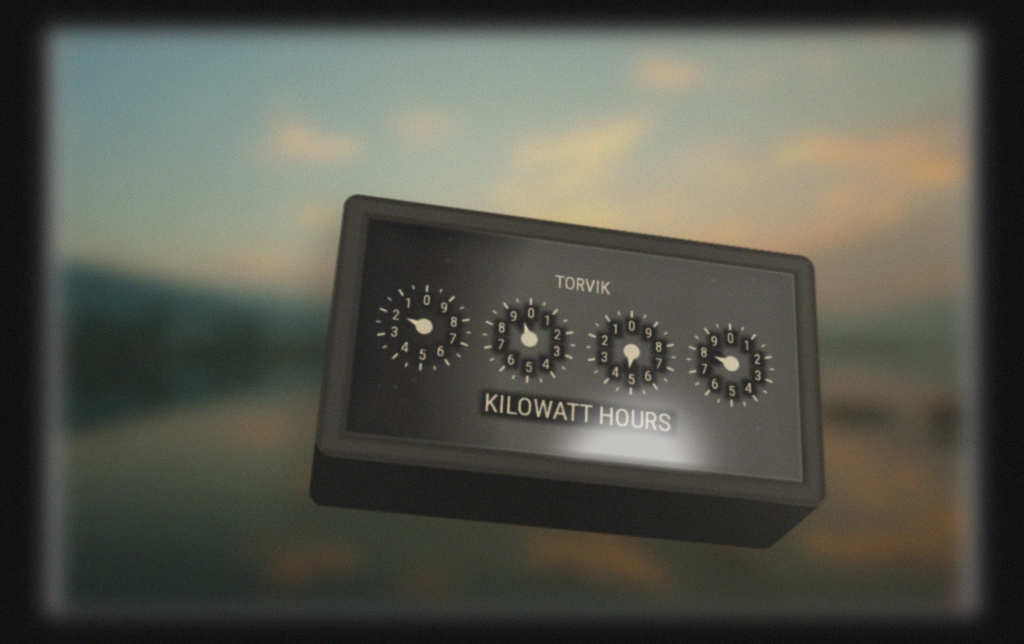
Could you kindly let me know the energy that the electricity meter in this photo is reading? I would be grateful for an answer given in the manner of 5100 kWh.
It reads 1948 kWh
